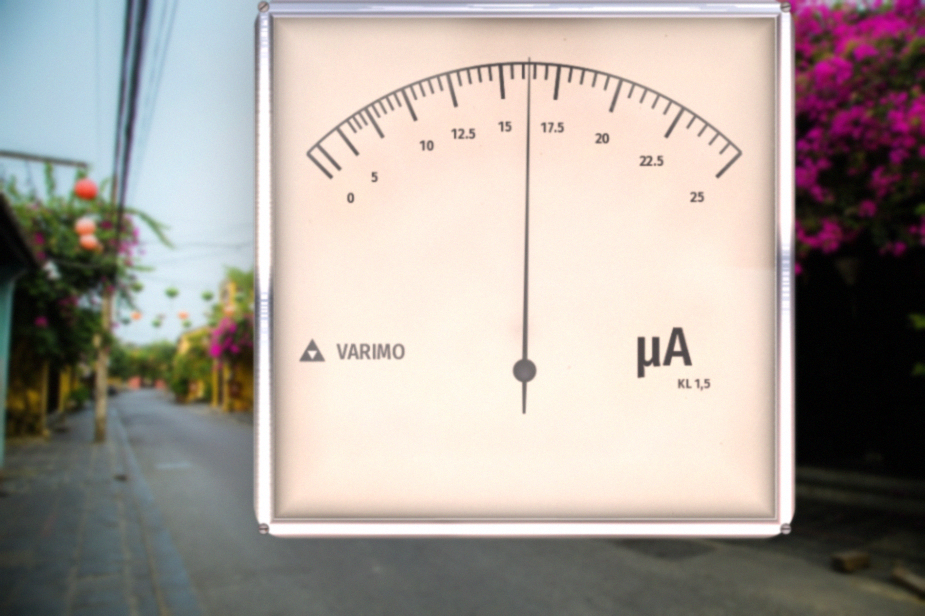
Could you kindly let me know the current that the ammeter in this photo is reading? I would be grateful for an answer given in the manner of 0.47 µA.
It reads 16.25 µA
